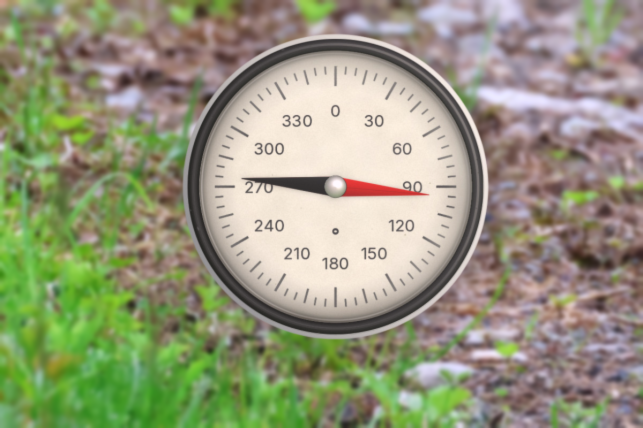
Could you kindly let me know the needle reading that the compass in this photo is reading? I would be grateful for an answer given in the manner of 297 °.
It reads 95 °
